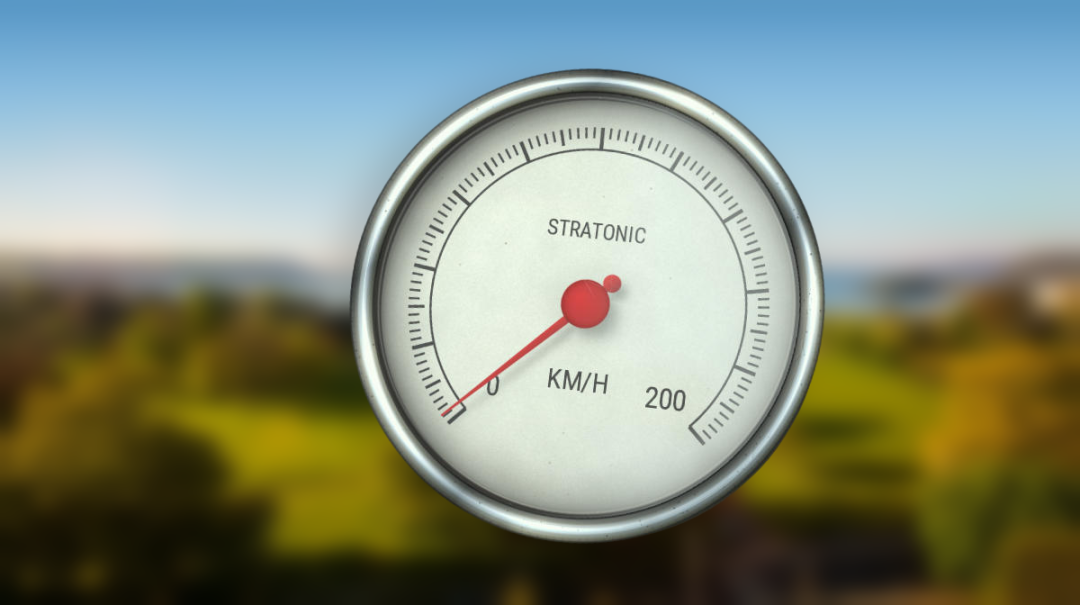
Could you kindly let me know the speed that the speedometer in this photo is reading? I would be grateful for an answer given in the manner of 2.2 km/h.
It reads 2 km/h
